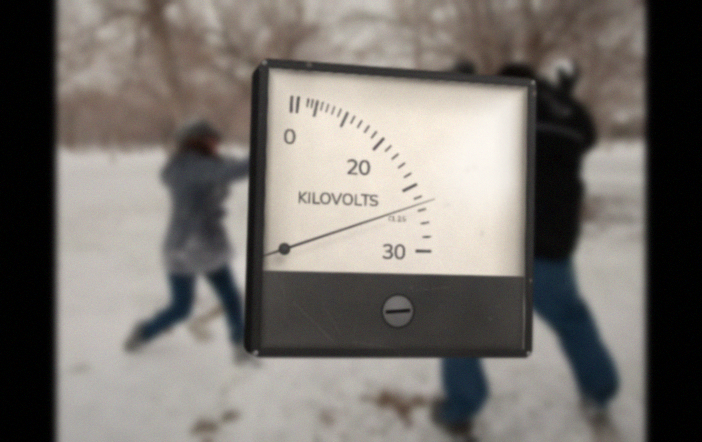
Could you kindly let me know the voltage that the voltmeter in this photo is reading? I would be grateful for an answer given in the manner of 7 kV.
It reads 26.5 kV
